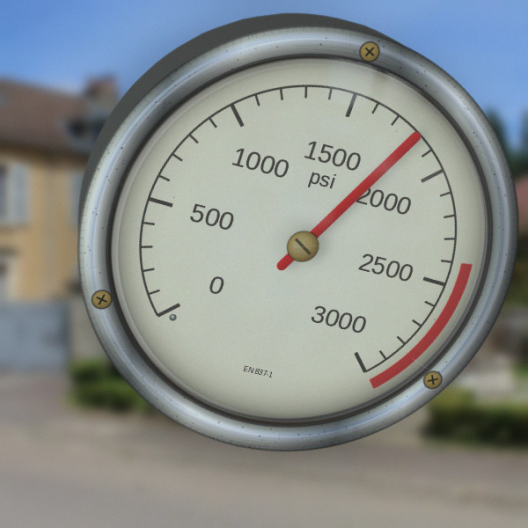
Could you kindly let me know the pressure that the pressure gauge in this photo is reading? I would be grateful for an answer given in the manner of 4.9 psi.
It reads 1800 psi
